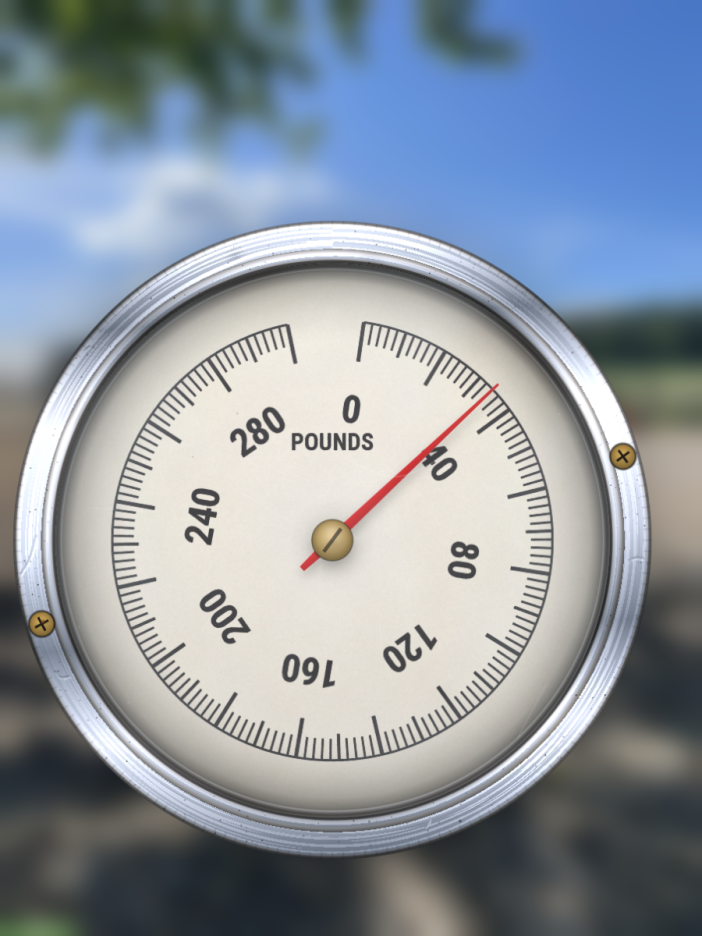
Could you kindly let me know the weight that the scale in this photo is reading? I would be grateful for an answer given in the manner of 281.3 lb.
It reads 34 lb
